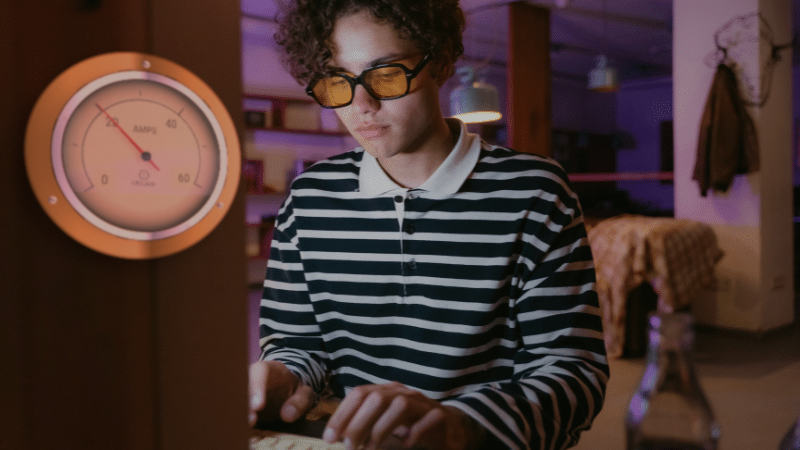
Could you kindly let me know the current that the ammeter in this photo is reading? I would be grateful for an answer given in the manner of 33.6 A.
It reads 20 A
